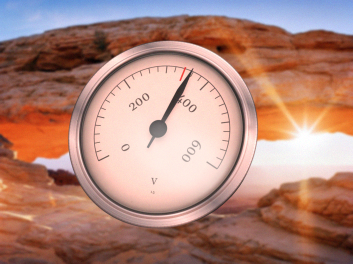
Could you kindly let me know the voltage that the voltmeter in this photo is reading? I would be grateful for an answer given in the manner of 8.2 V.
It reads 360 V
